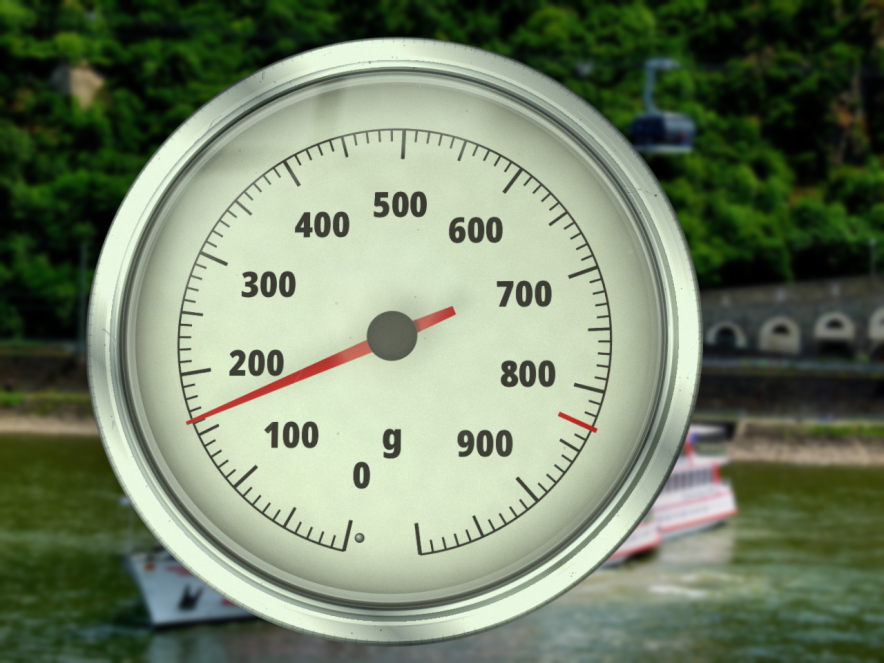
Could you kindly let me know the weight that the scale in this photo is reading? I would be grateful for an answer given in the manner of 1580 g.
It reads 160 g
